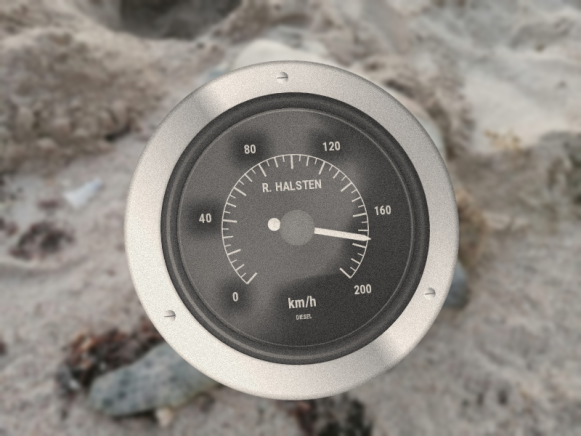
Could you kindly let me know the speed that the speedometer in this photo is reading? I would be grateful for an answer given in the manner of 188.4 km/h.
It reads 175 km/h
